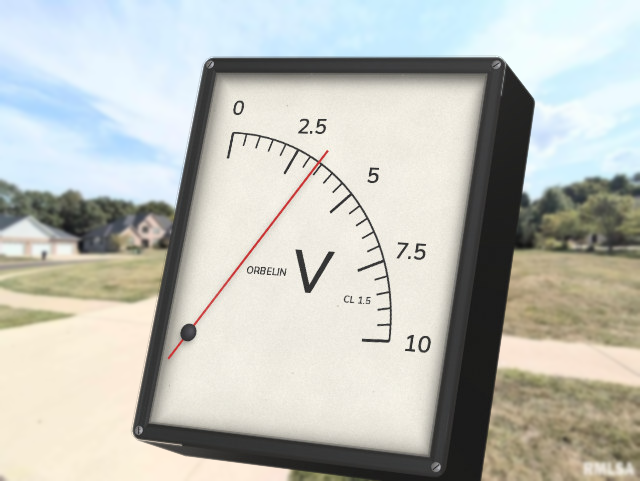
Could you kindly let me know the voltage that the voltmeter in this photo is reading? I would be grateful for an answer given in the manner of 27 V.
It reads 3.5 V
